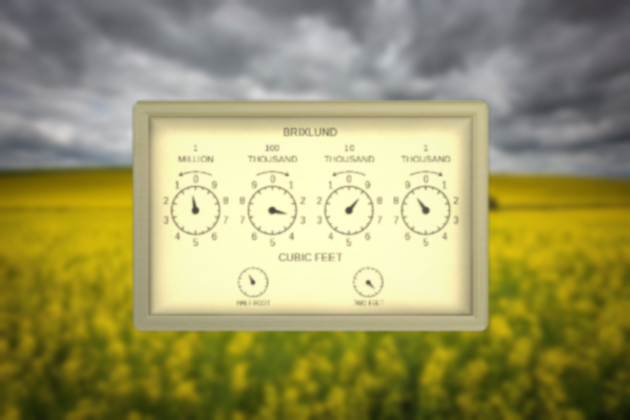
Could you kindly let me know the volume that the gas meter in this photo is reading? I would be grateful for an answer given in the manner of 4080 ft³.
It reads 28900 ft³
